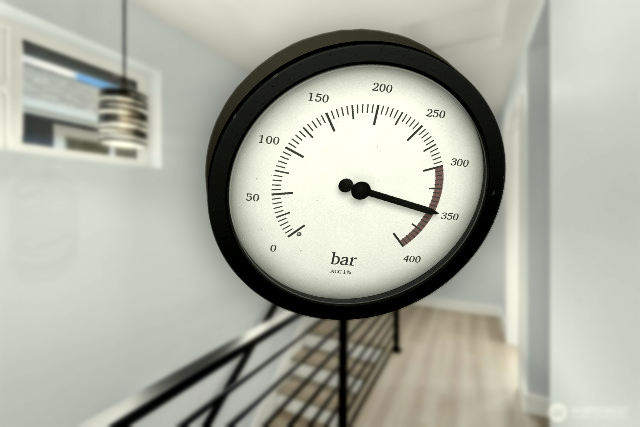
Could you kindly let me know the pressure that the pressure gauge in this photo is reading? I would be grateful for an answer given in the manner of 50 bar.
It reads 350 bar
